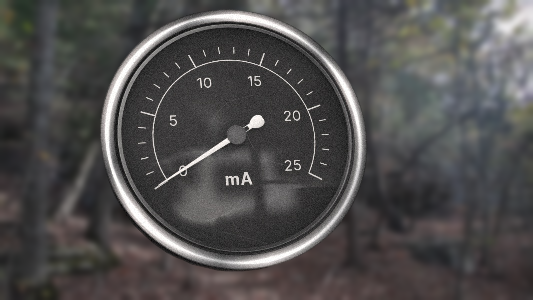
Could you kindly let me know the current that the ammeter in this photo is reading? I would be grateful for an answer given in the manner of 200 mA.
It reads 0 mA
